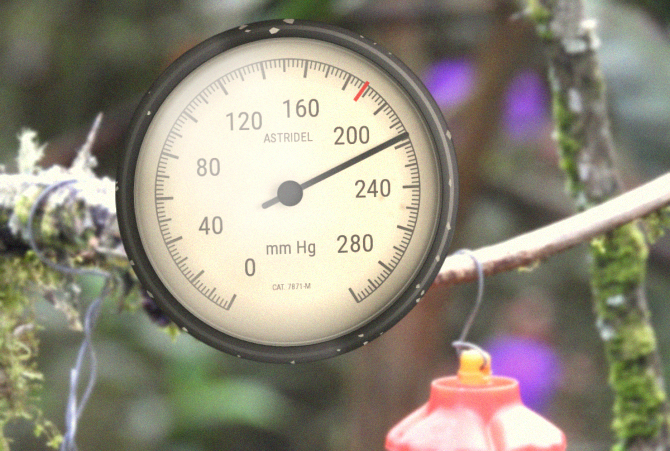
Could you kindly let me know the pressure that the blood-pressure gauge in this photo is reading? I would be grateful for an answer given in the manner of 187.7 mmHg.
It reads 216 mmHg
